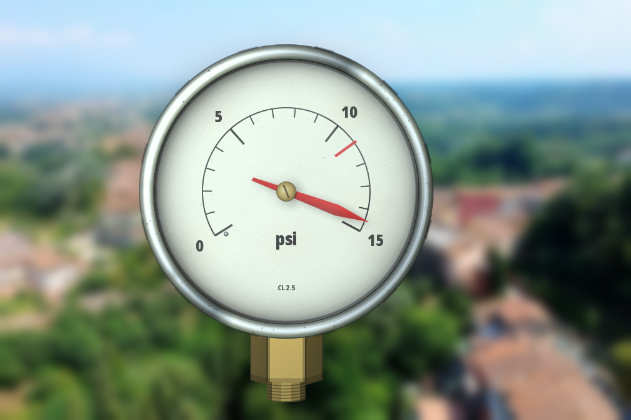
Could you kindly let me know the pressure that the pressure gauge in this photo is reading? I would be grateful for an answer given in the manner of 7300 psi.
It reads 14.5 psi
